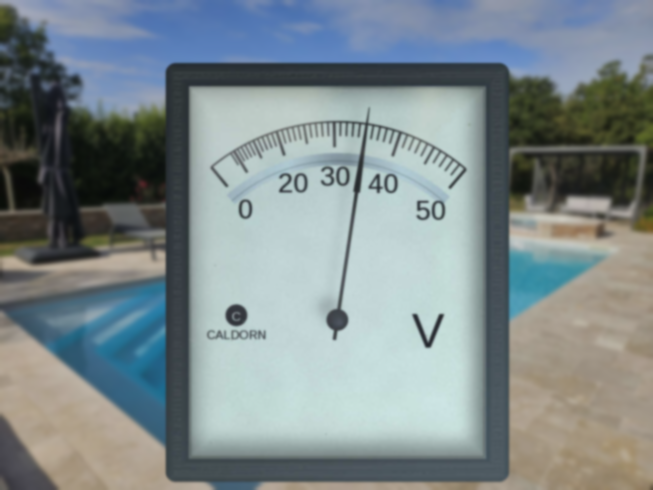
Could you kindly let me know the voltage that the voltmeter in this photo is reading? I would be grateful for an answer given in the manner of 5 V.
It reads 35 V
